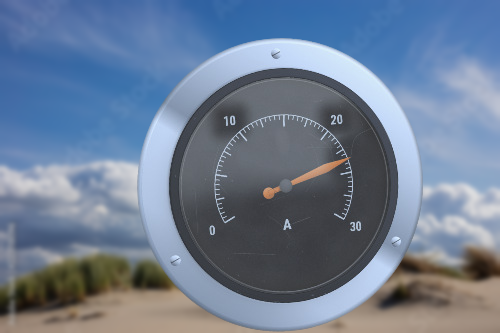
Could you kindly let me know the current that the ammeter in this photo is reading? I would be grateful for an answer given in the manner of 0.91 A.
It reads 23.5 A
